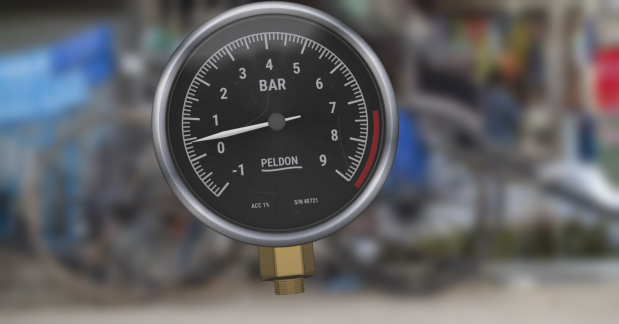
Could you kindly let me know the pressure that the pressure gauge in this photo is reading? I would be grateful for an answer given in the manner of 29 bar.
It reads 0.4 bar
